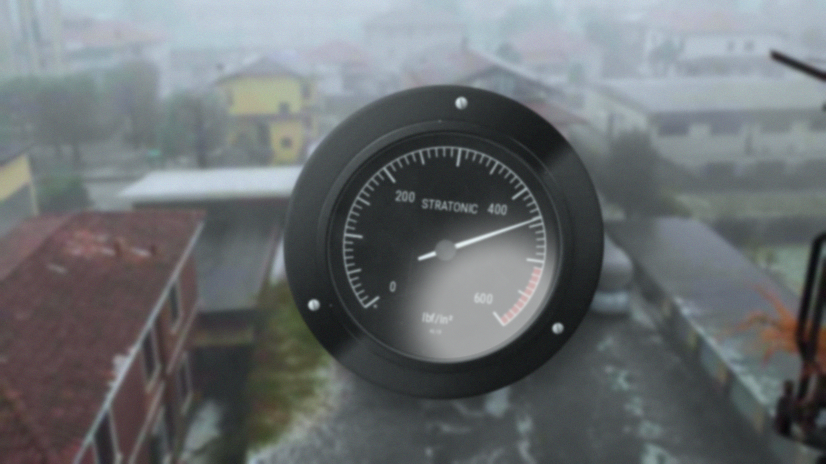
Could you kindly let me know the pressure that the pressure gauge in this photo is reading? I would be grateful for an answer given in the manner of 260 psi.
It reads 440 psi
